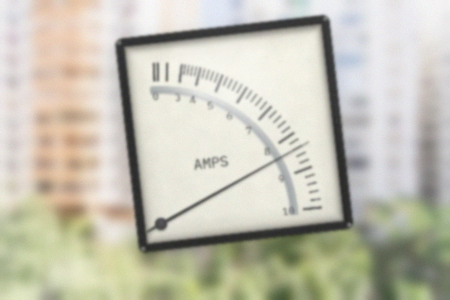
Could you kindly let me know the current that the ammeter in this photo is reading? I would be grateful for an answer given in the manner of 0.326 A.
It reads 8.4 A
